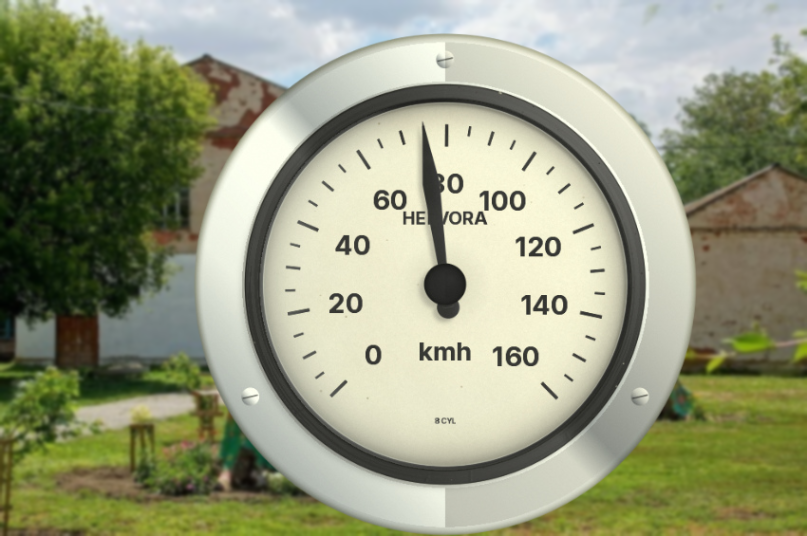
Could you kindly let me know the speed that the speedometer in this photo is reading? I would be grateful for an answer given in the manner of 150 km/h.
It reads 75 km/h
